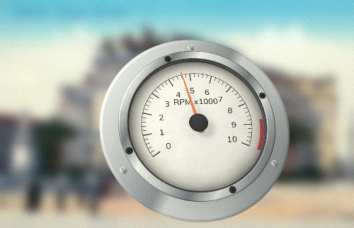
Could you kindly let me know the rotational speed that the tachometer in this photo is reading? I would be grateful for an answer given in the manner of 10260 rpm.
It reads 4600 rpm
